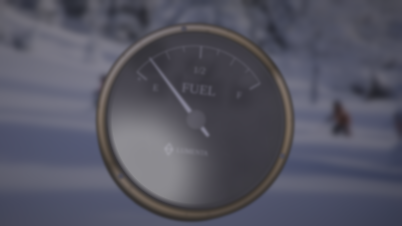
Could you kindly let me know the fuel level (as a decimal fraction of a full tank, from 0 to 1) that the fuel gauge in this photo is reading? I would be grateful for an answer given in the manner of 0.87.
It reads 0.125
